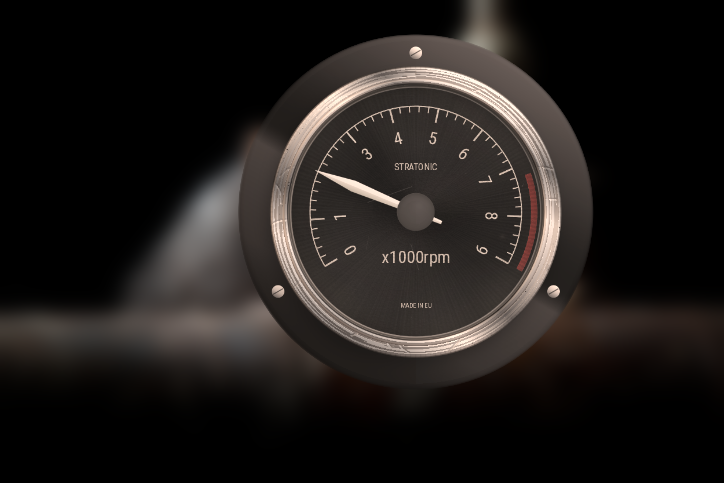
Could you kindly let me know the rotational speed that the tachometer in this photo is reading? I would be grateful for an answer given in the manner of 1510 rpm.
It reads 2000 rpm
